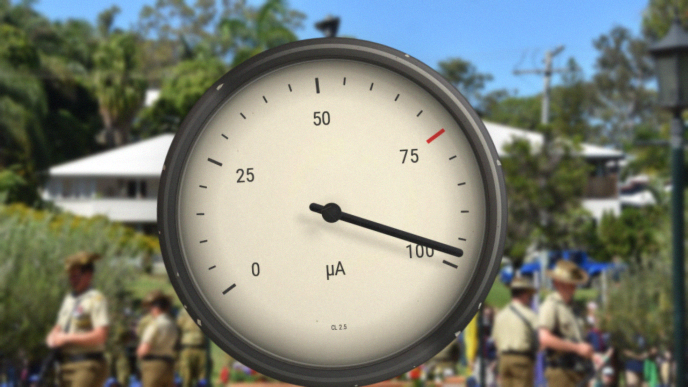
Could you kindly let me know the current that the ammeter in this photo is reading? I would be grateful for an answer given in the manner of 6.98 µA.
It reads 97.5 µA
